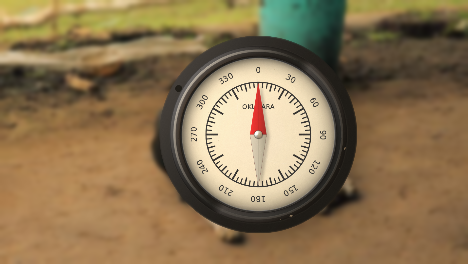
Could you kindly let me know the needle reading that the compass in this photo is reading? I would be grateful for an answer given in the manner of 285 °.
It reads 0 °
